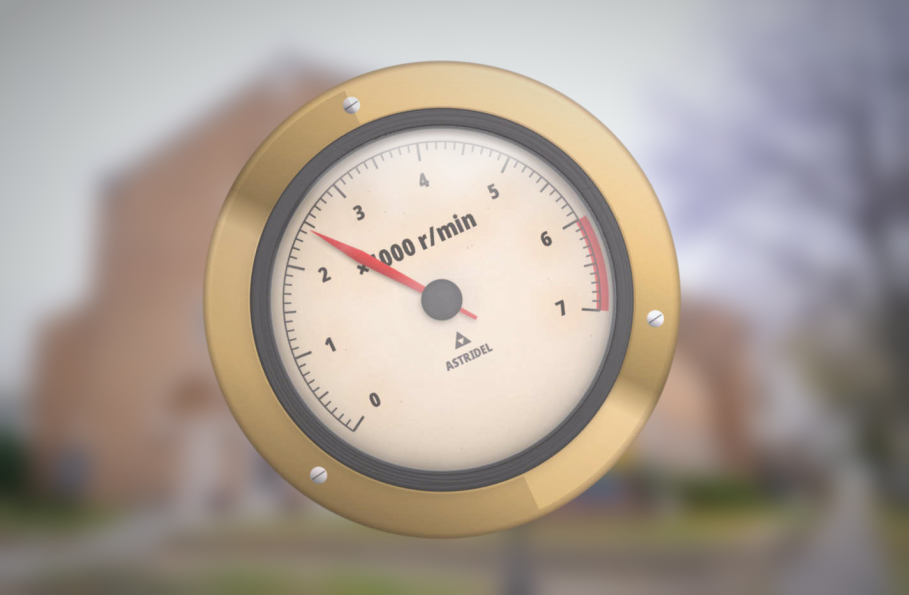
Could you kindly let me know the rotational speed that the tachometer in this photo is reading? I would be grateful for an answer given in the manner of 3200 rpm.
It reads 2450 rpm
